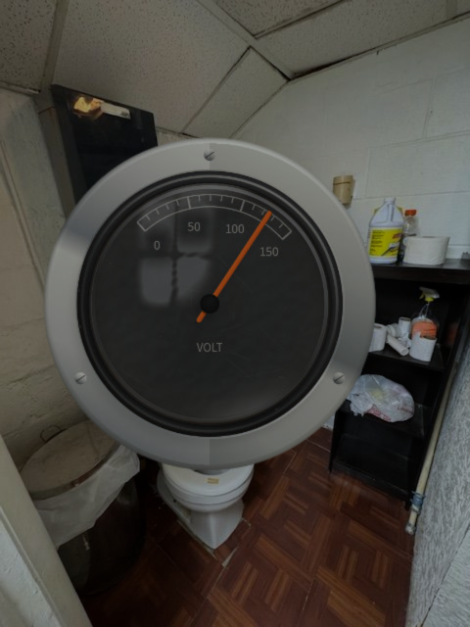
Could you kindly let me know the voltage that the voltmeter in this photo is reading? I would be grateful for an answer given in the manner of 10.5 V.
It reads 125 V
